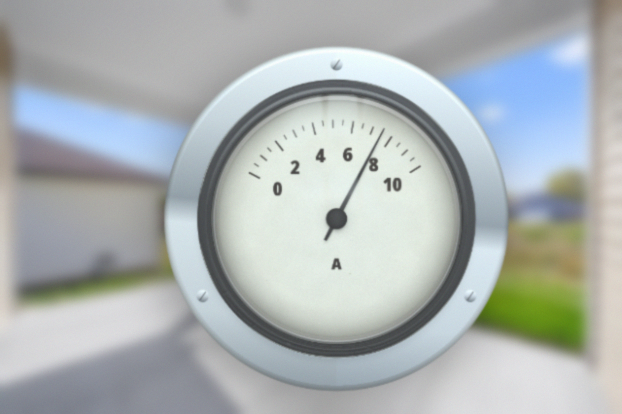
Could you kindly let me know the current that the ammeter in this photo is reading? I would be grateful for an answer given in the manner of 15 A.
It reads 7.5 A
